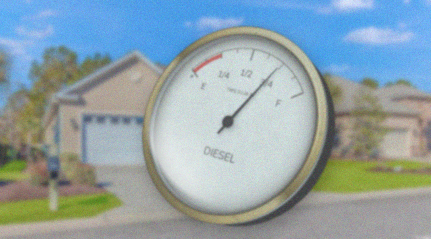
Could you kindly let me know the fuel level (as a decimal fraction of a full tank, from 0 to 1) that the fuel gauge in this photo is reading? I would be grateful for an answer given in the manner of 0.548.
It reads 0.75
